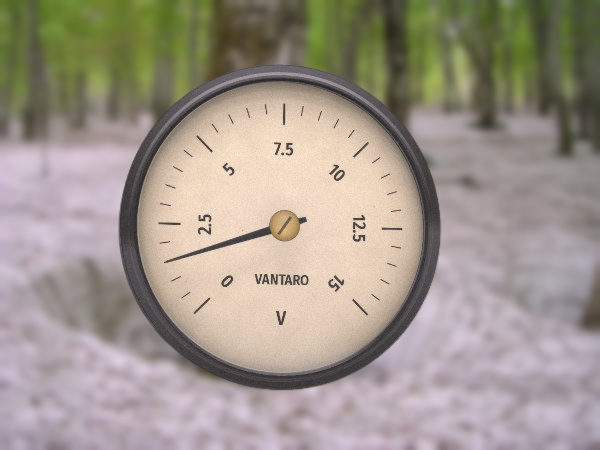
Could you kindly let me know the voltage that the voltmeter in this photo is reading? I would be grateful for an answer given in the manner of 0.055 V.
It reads 1.5 V
